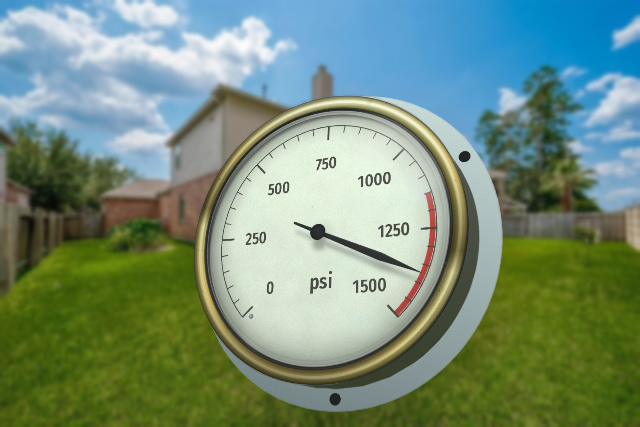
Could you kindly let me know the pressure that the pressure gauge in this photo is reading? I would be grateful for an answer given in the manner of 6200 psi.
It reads 1375 psi
